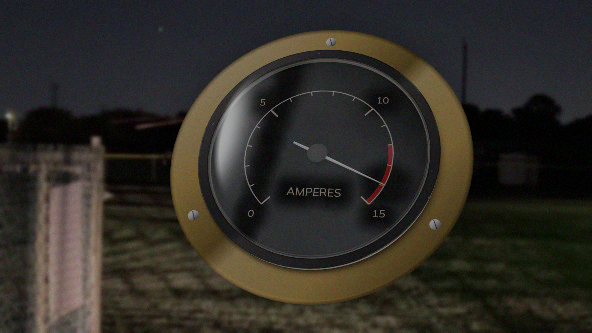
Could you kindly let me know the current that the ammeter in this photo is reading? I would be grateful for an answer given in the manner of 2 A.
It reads 14 A
